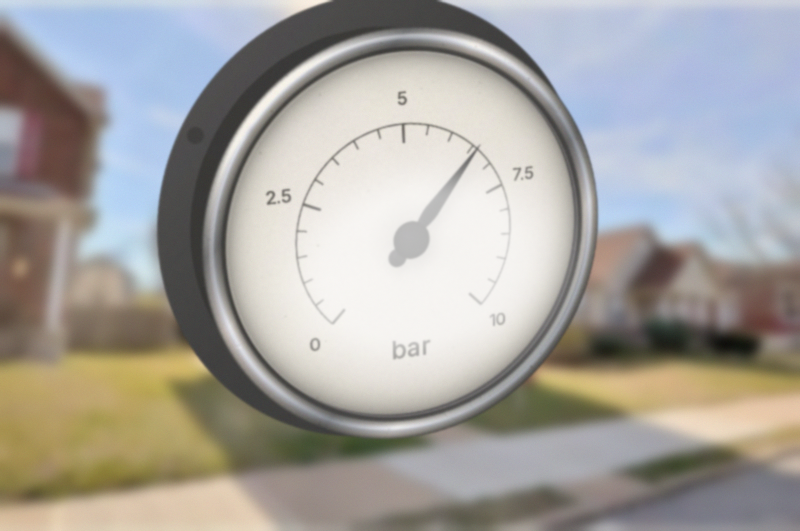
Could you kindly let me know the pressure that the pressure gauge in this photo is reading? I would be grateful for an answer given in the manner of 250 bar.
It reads 6.5 bar
